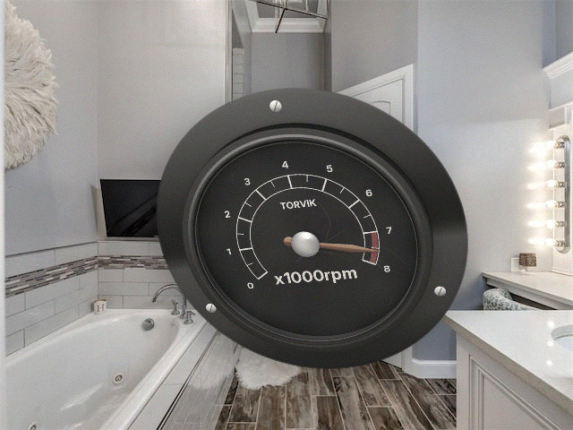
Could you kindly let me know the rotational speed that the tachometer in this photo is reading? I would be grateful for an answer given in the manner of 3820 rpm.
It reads 7500 rpm
